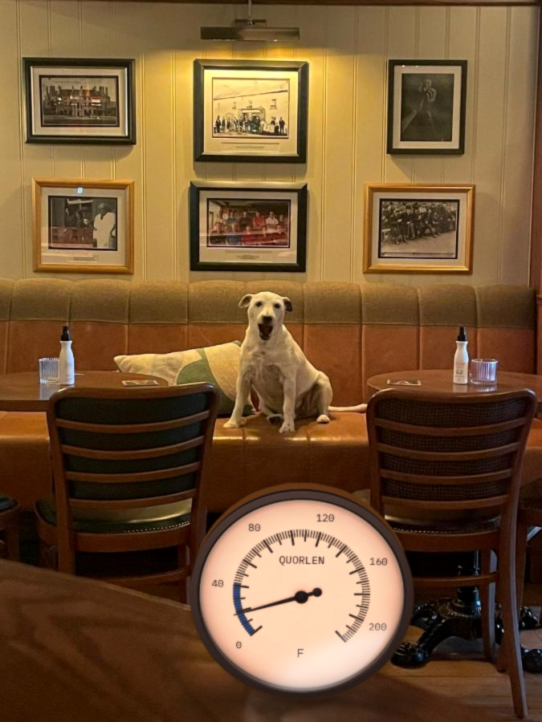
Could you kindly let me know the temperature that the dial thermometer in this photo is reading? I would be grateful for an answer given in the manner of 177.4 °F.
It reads 20 °F
